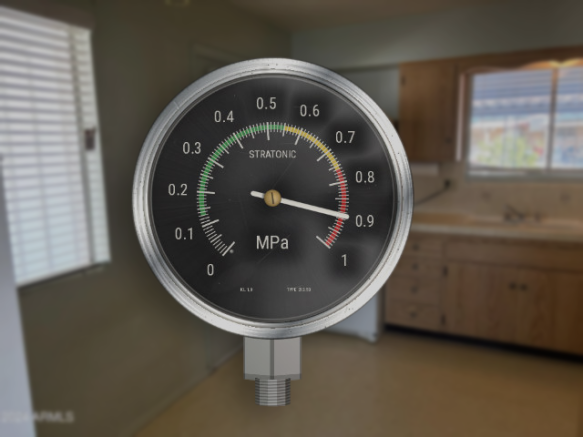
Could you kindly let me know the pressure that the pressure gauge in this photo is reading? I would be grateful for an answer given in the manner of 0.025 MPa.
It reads 0.9 MPa
